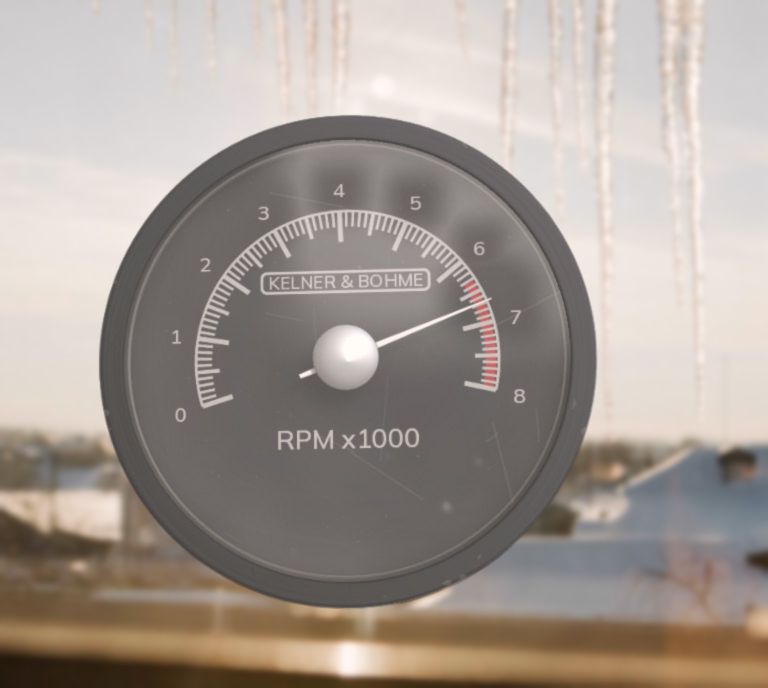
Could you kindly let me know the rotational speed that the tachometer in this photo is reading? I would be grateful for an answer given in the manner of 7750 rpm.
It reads 6700 rpm
